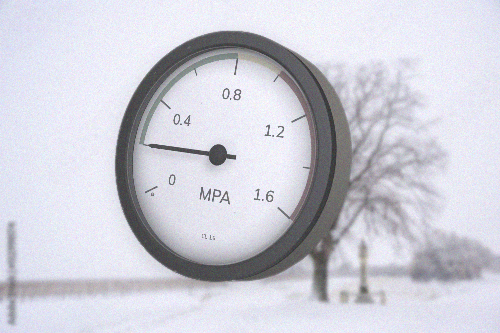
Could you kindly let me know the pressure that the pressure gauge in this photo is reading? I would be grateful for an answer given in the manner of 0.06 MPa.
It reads 0.2 MPa
